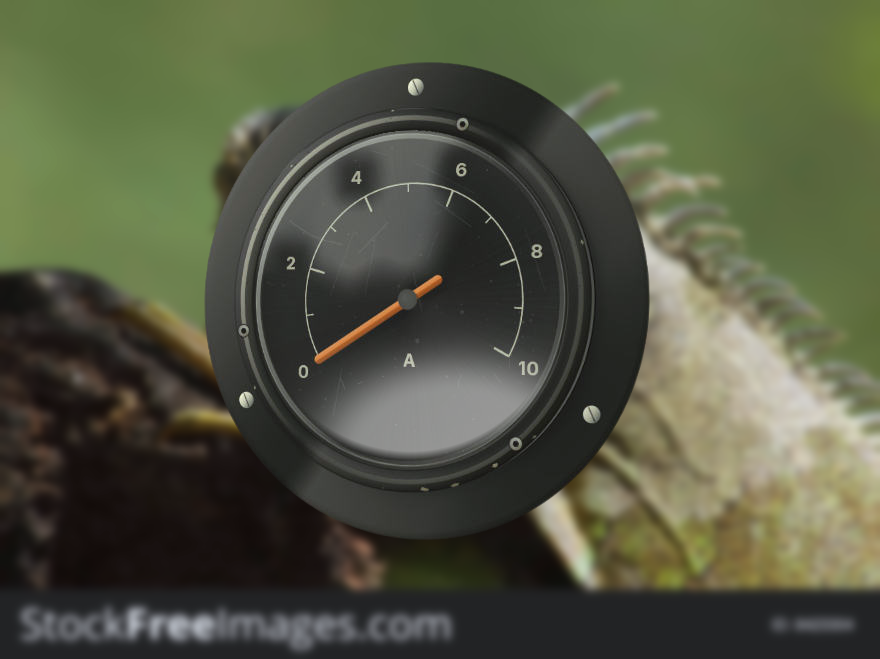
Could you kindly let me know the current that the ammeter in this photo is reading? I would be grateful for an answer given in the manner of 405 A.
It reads 0 A
